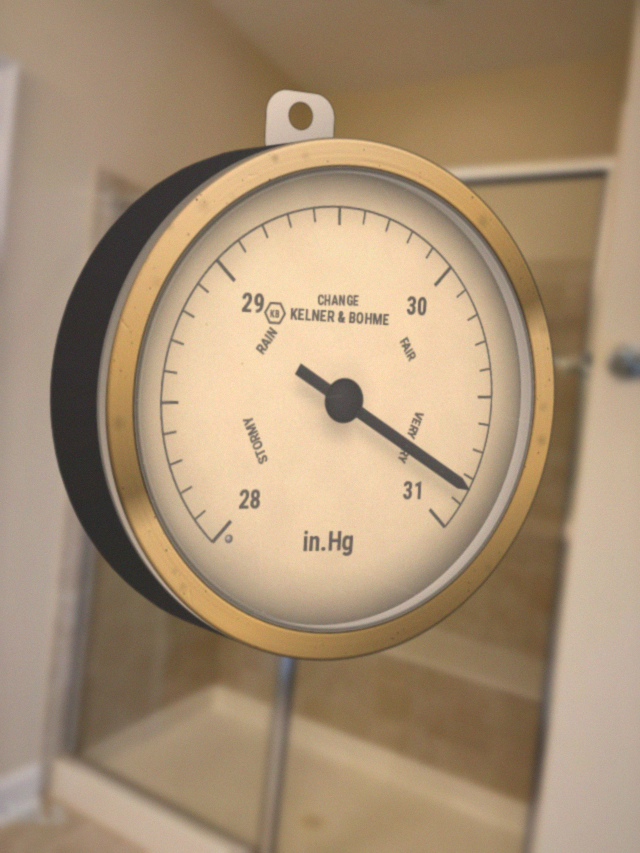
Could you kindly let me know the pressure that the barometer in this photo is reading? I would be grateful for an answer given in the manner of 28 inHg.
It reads 30.85 inHg
